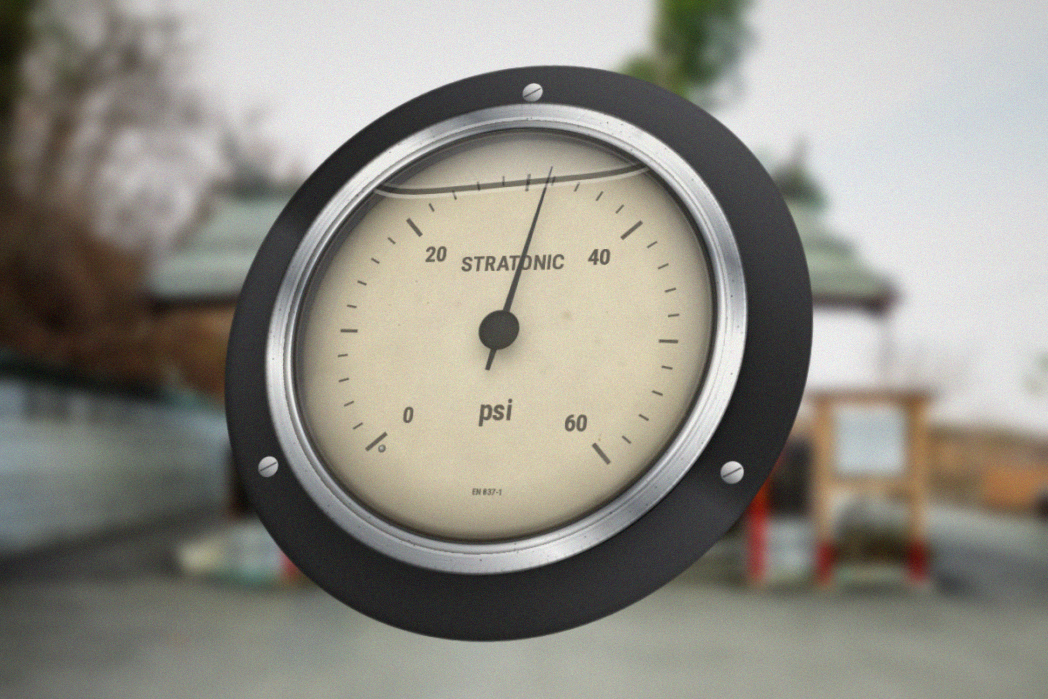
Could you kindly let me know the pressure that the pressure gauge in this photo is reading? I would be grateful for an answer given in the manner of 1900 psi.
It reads 32 psi
